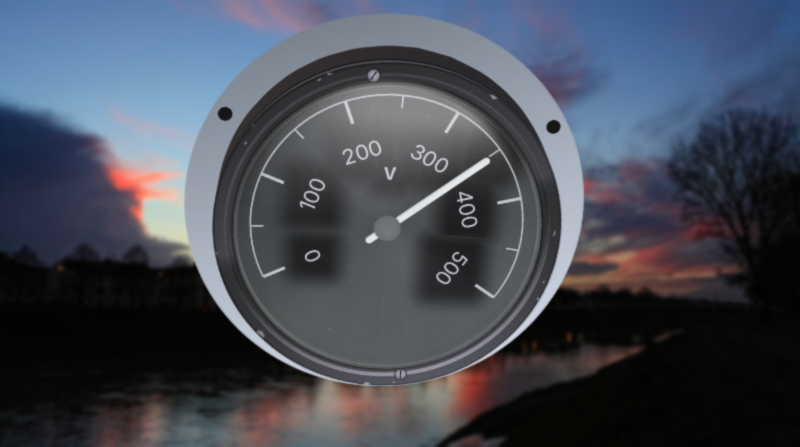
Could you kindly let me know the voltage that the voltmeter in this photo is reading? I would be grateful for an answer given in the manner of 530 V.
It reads 350 V
